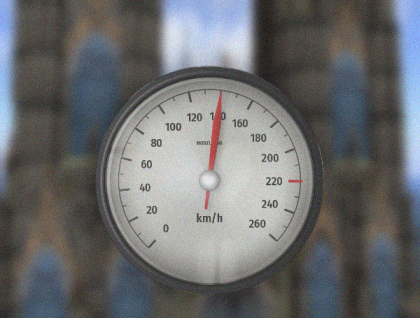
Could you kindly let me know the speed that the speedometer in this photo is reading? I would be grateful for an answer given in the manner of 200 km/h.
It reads 140 km/h
